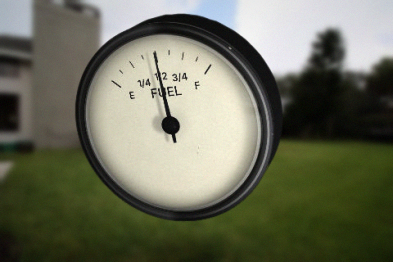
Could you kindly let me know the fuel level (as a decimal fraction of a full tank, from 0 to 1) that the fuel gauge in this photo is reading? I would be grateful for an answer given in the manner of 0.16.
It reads 0.5
